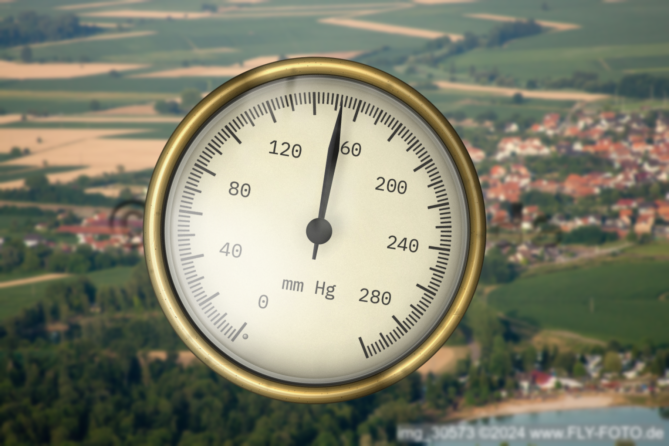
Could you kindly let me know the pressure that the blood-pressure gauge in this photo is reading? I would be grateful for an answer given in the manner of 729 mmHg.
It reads 152 mmHg
